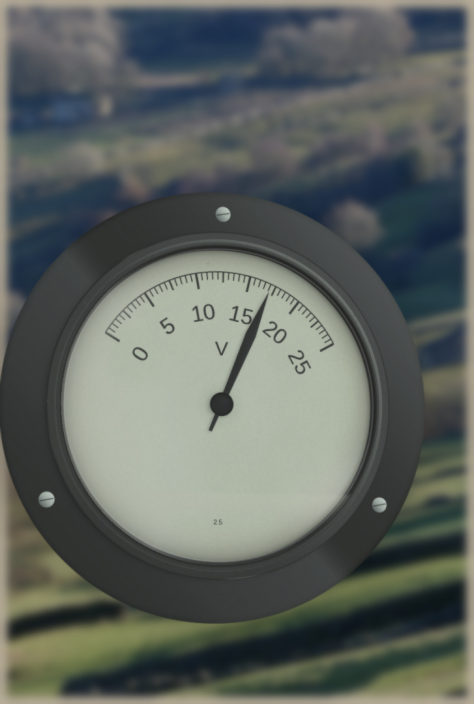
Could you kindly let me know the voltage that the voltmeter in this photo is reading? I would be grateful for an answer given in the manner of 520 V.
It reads 17 V
